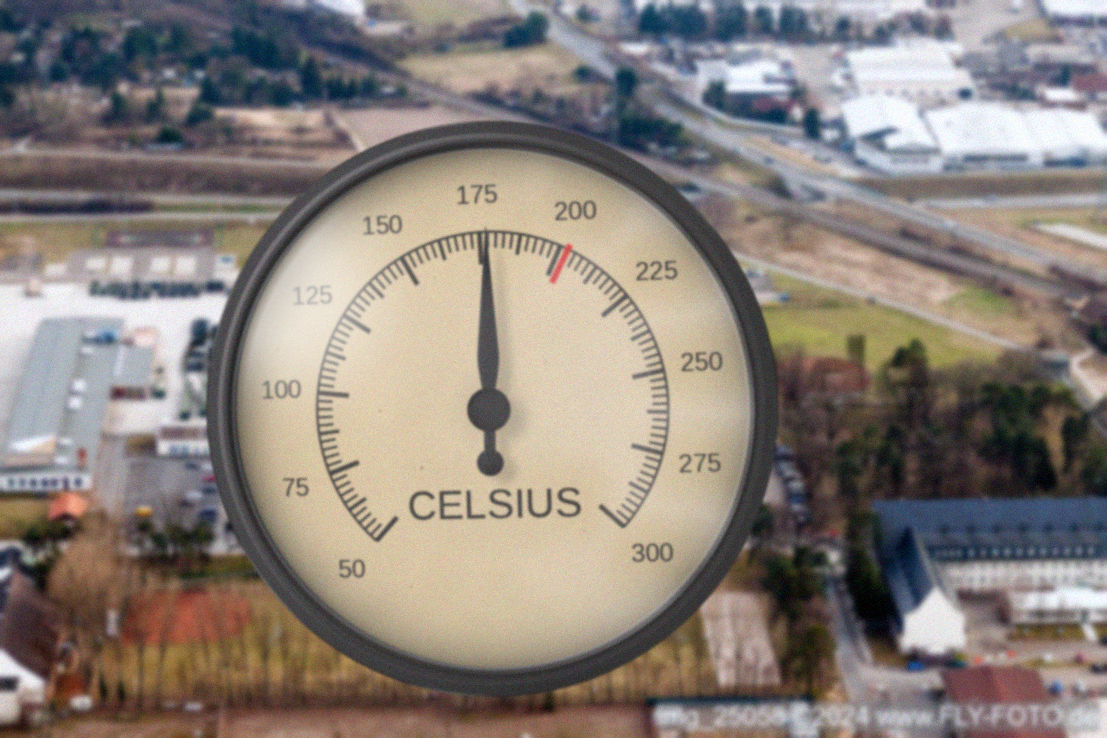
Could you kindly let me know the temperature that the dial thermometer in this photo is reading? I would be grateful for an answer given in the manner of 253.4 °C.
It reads 177.5 °C
